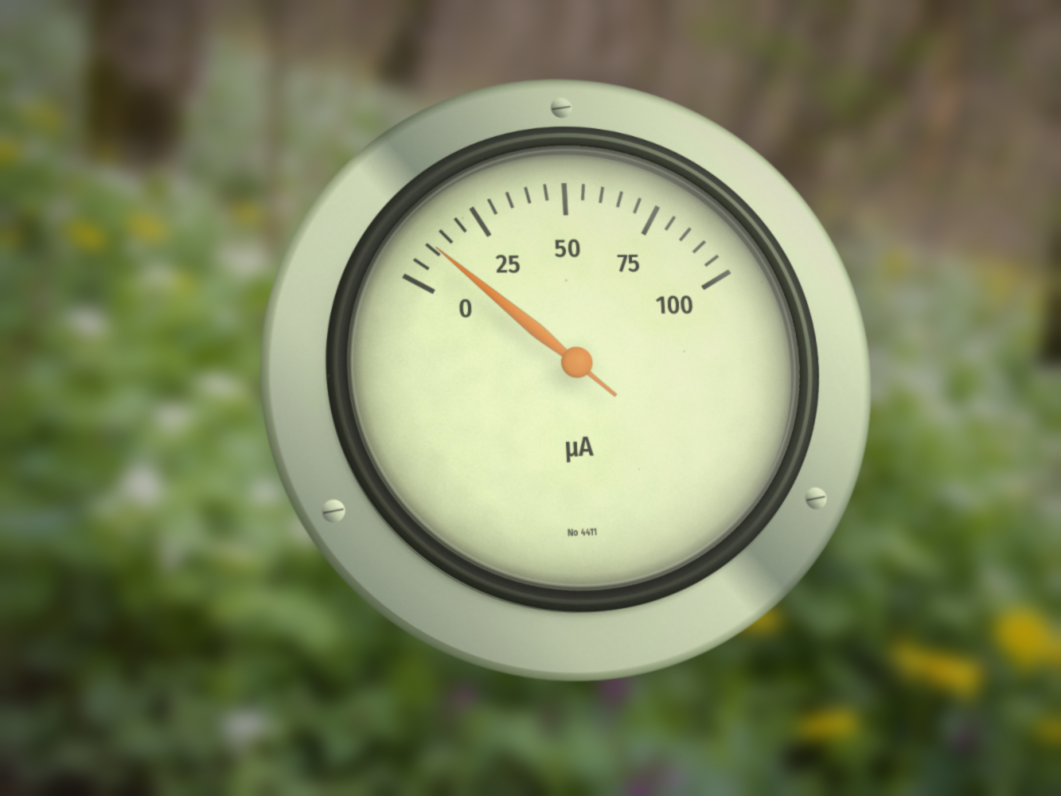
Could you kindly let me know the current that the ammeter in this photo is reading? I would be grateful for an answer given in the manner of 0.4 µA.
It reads 10 µA
